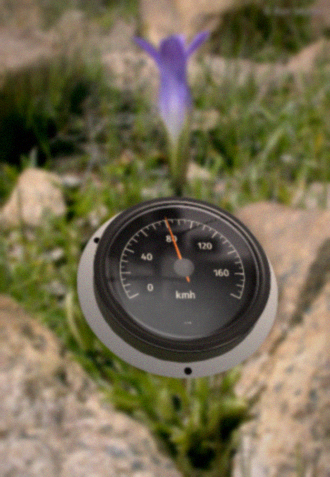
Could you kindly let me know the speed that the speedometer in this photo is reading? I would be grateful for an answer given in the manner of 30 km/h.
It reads 80 km/h
